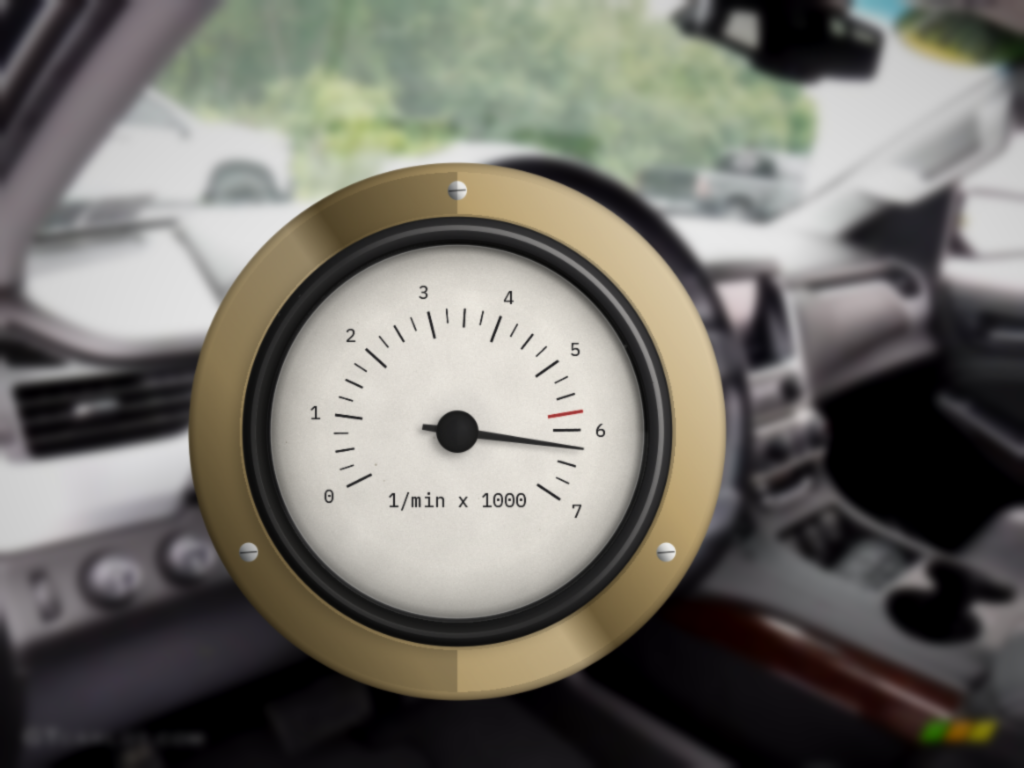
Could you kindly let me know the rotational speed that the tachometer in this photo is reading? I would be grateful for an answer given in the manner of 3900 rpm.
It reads 6250 rpm
